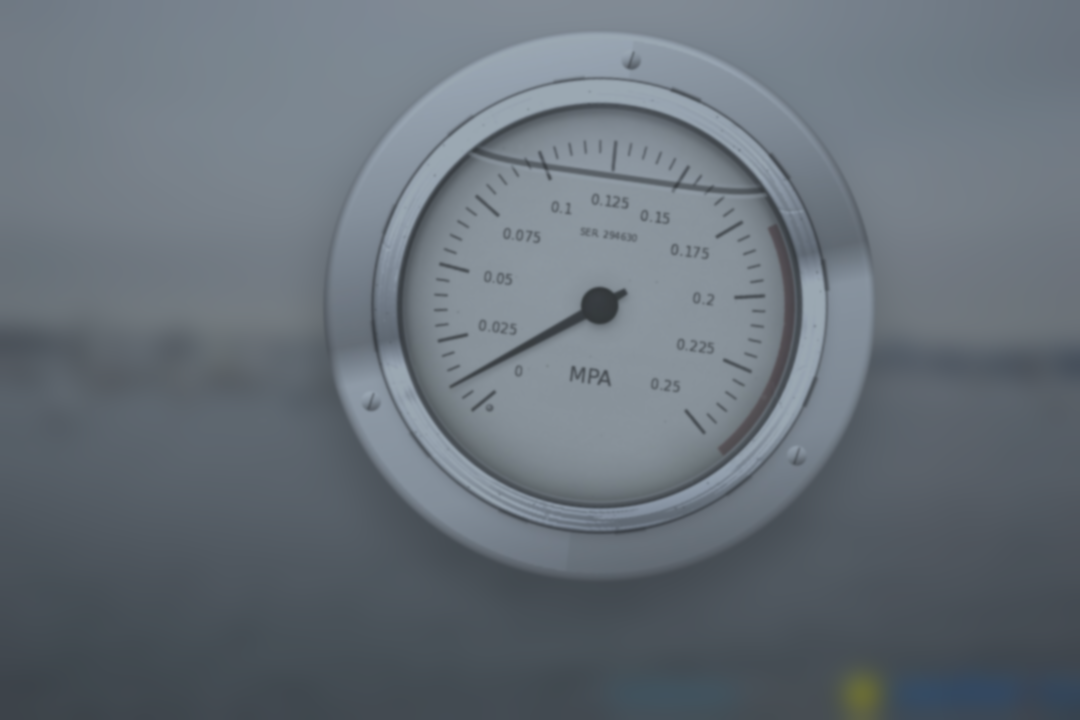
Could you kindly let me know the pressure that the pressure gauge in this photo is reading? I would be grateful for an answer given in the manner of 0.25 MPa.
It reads 0.01 MPa
